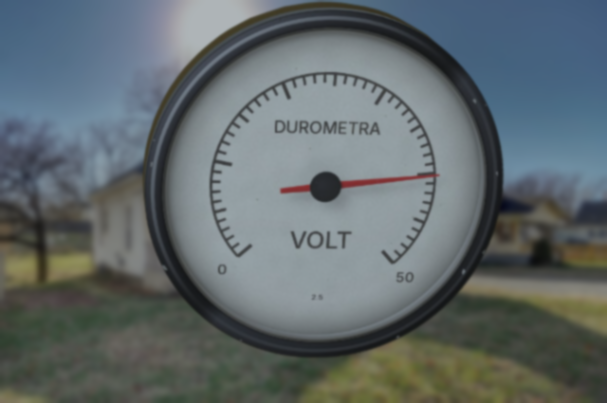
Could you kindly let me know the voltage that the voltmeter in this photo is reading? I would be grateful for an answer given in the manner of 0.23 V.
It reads 40 V
